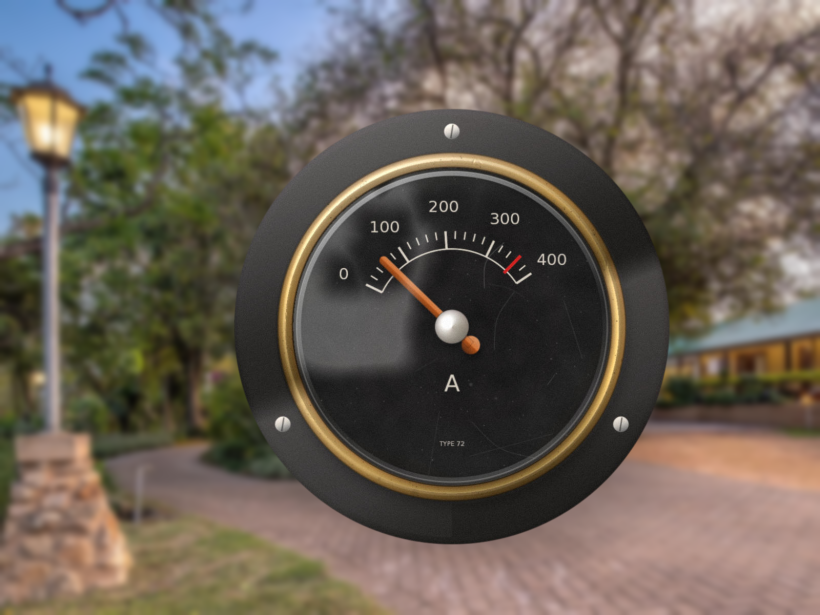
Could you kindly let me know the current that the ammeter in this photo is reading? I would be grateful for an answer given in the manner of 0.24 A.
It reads 60 A
